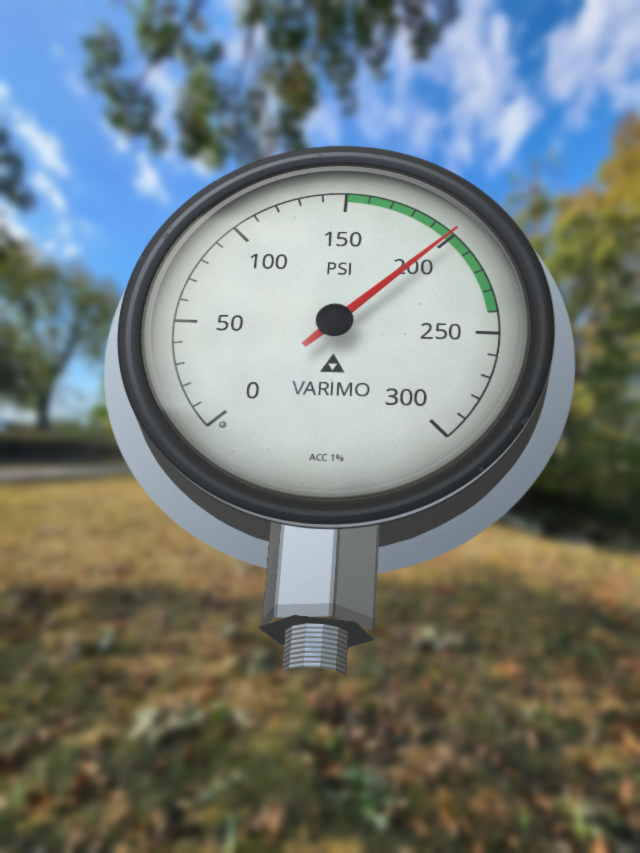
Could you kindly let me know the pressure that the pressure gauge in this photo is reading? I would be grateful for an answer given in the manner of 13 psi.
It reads 200 psi
